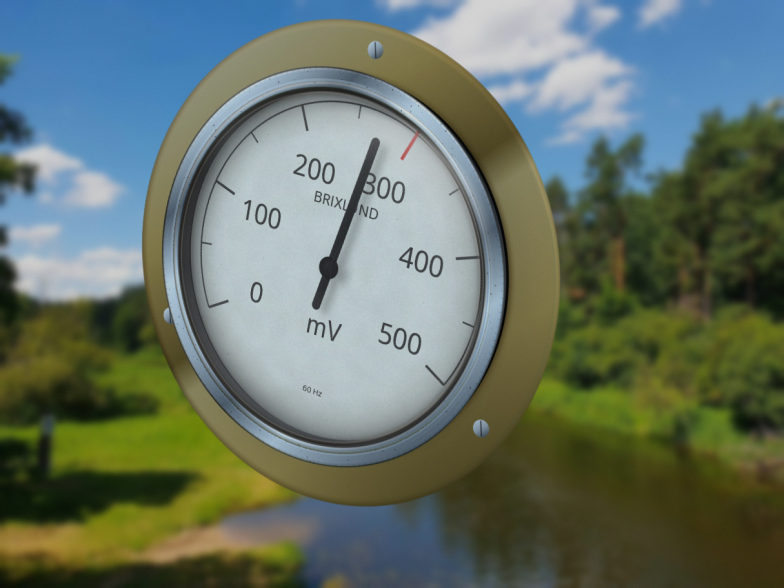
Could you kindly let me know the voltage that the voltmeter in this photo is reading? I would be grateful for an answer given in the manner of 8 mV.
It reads 275 mV
